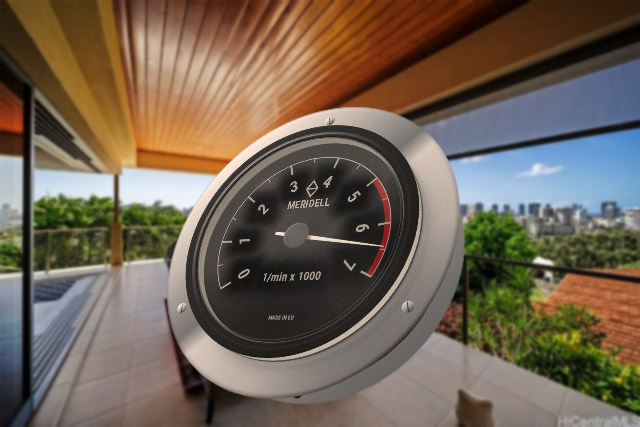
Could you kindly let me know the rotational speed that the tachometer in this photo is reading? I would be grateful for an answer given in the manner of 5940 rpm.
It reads 6500 rpm
